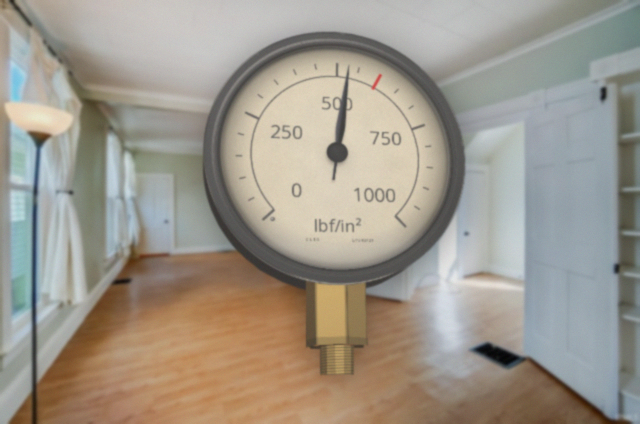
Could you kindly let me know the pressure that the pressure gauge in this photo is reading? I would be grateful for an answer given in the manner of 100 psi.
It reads 525 psi
